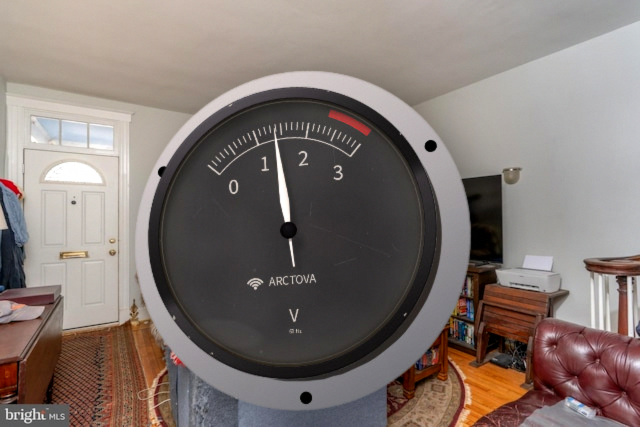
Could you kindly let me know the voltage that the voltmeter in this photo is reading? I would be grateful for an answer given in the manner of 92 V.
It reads 1.4 V
